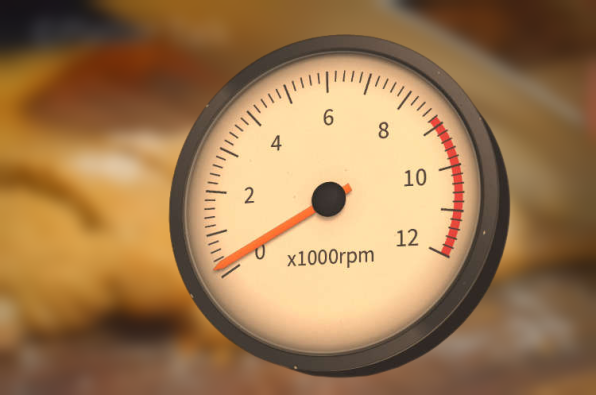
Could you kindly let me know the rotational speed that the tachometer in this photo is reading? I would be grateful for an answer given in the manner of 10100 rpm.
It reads 200 rpm
